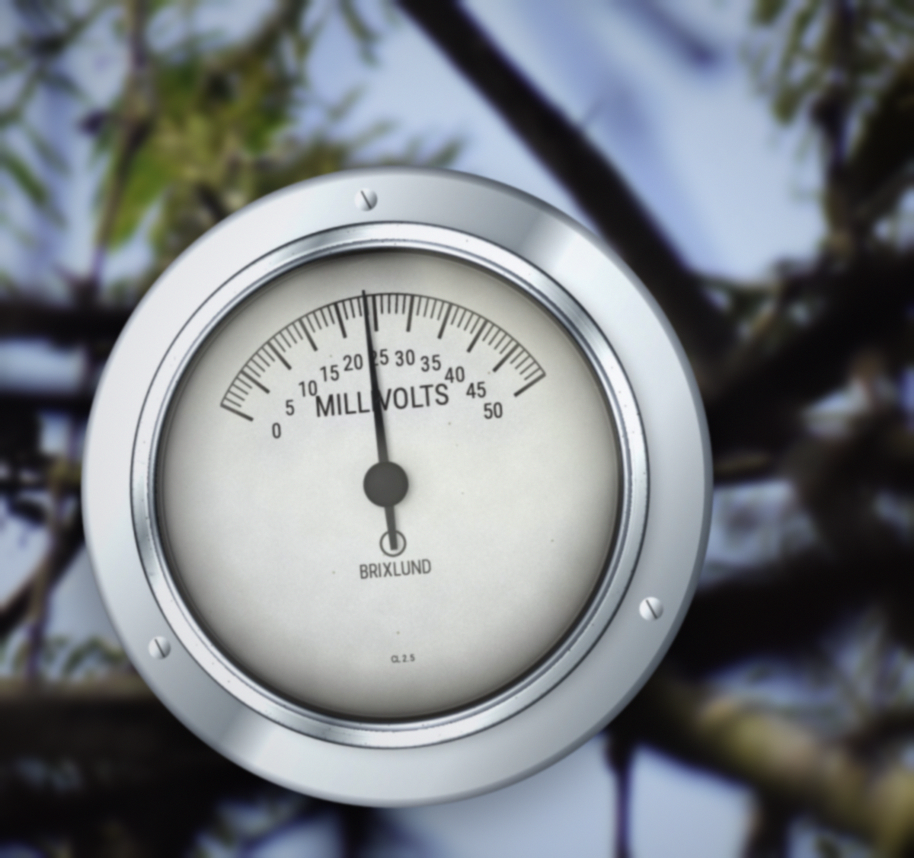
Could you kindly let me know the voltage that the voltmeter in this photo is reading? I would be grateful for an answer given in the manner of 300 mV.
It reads 24 mV
